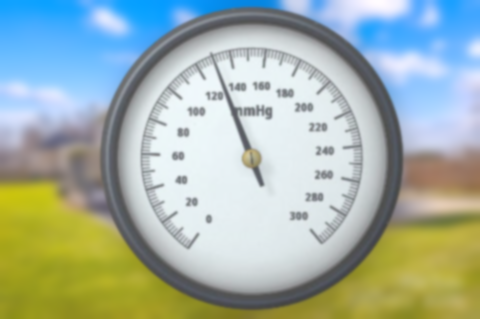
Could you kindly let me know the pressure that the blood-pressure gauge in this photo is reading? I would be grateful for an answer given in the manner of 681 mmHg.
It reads 130 mmHg
